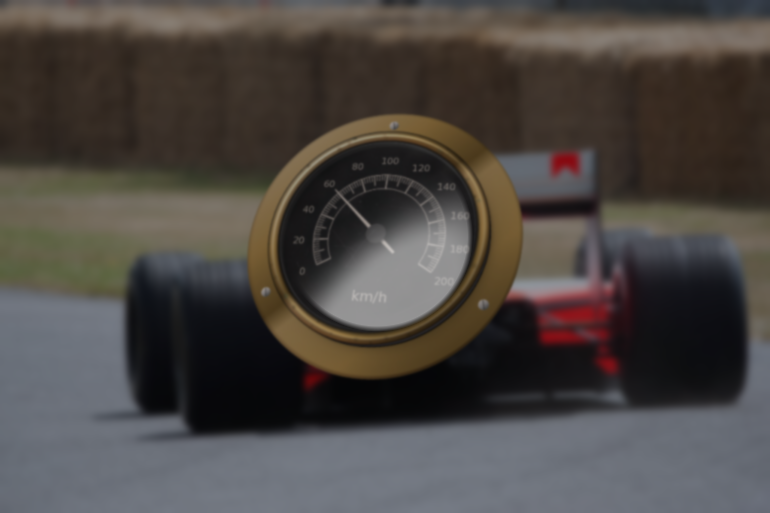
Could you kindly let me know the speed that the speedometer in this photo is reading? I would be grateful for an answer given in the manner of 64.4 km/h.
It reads 60 km/h
